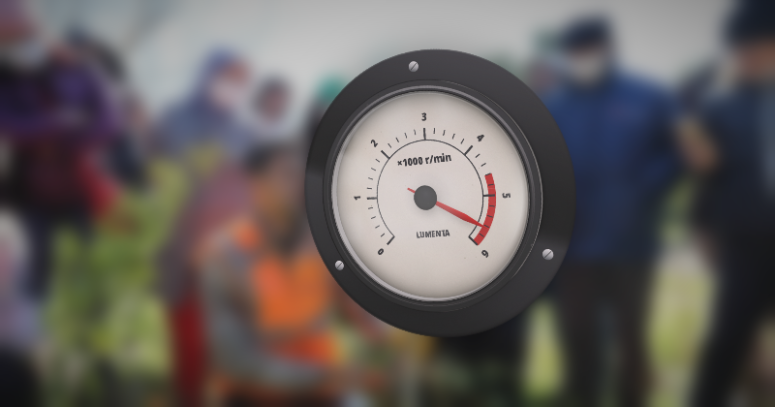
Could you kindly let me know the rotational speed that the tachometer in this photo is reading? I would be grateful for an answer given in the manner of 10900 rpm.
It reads 5600 rpm
